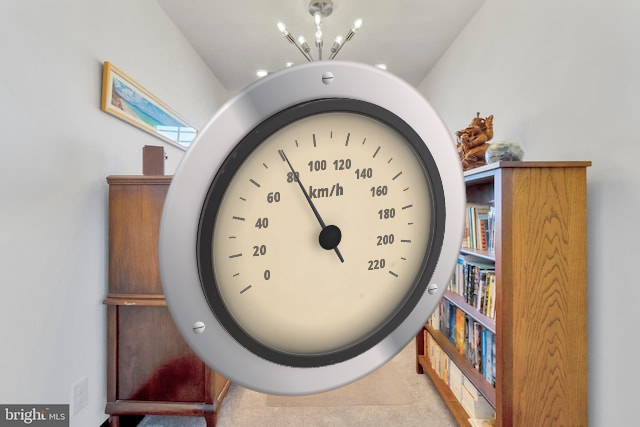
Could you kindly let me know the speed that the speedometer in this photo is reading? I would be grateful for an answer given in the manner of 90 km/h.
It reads 80 km/h
